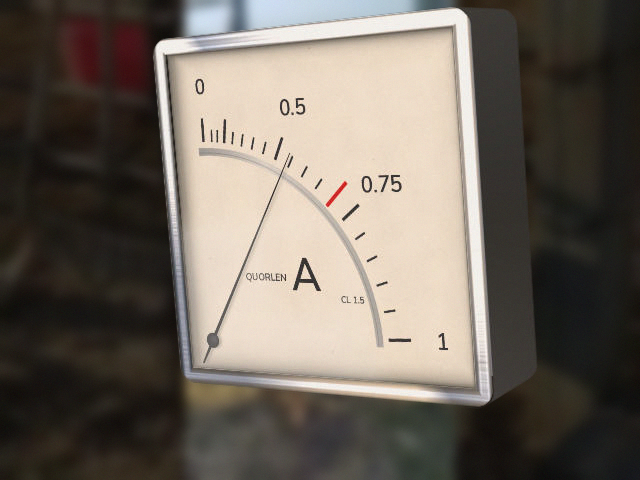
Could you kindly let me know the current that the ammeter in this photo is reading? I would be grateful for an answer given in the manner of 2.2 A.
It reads 0.55 A
